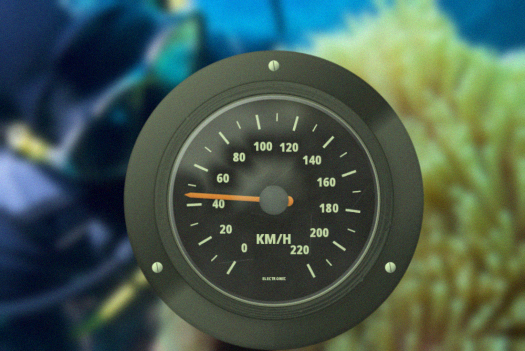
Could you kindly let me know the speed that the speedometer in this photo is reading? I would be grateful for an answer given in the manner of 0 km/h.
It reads 45 km/h
